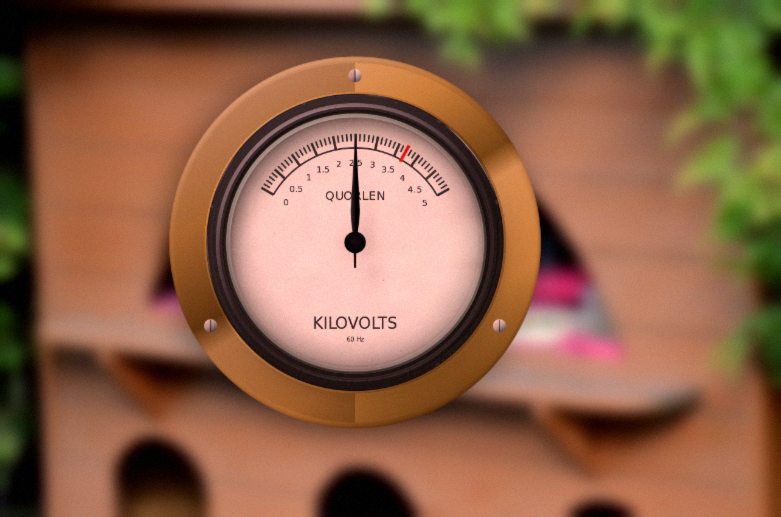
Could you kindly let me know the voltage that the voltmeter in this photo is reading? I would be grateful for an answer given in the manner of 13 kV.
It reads 2.5 kV
